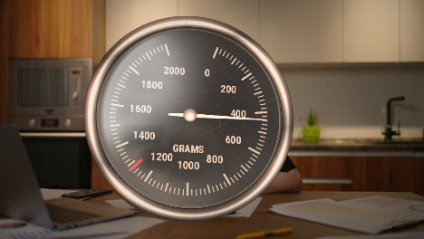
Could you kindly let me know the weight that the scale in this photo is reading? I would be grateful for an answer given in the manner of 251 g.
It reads 440 g
